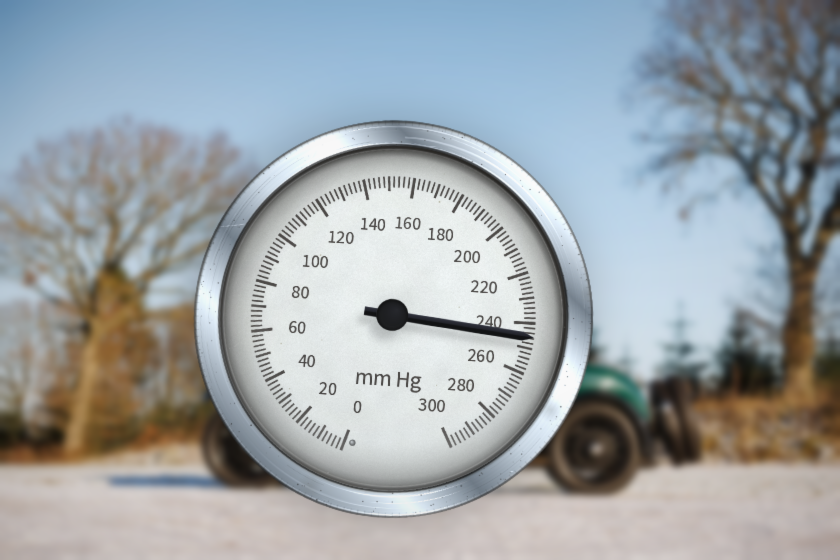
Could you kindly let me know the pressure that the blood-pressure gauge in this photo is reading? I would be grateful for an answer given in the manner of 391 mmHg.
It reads 246 mmHg
